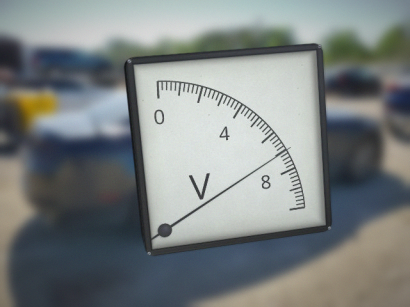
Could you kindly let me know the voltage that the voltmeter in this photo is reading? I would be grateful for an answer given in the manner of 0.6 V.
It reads 7 V
